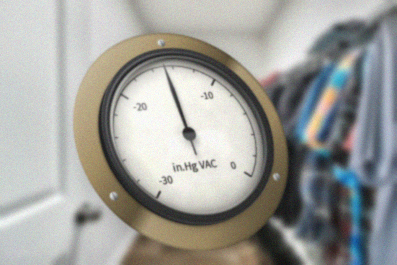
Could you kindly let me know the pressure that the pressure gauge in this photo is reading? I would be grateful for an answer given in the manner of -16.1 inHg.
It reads -15 inHg
